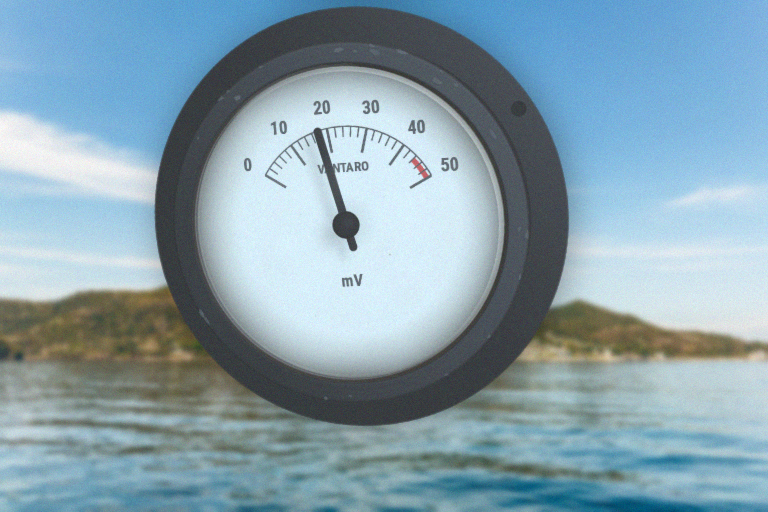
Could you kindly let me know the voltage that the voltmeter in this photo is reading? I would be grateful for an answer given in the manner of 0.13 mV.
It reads 18 mV
